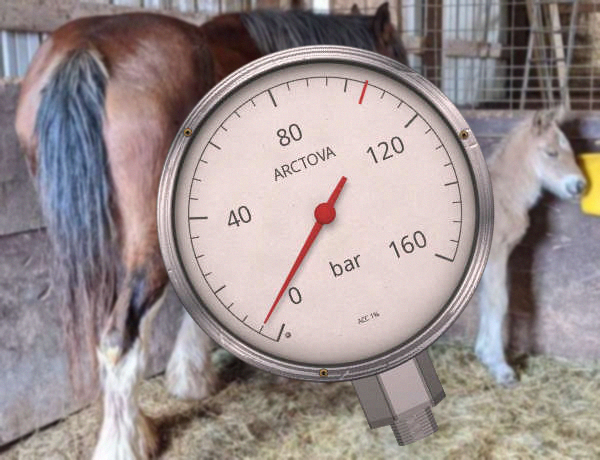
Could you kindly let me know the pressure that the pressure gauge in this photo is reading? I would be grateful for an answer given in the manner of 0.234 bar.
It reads 5 bar
